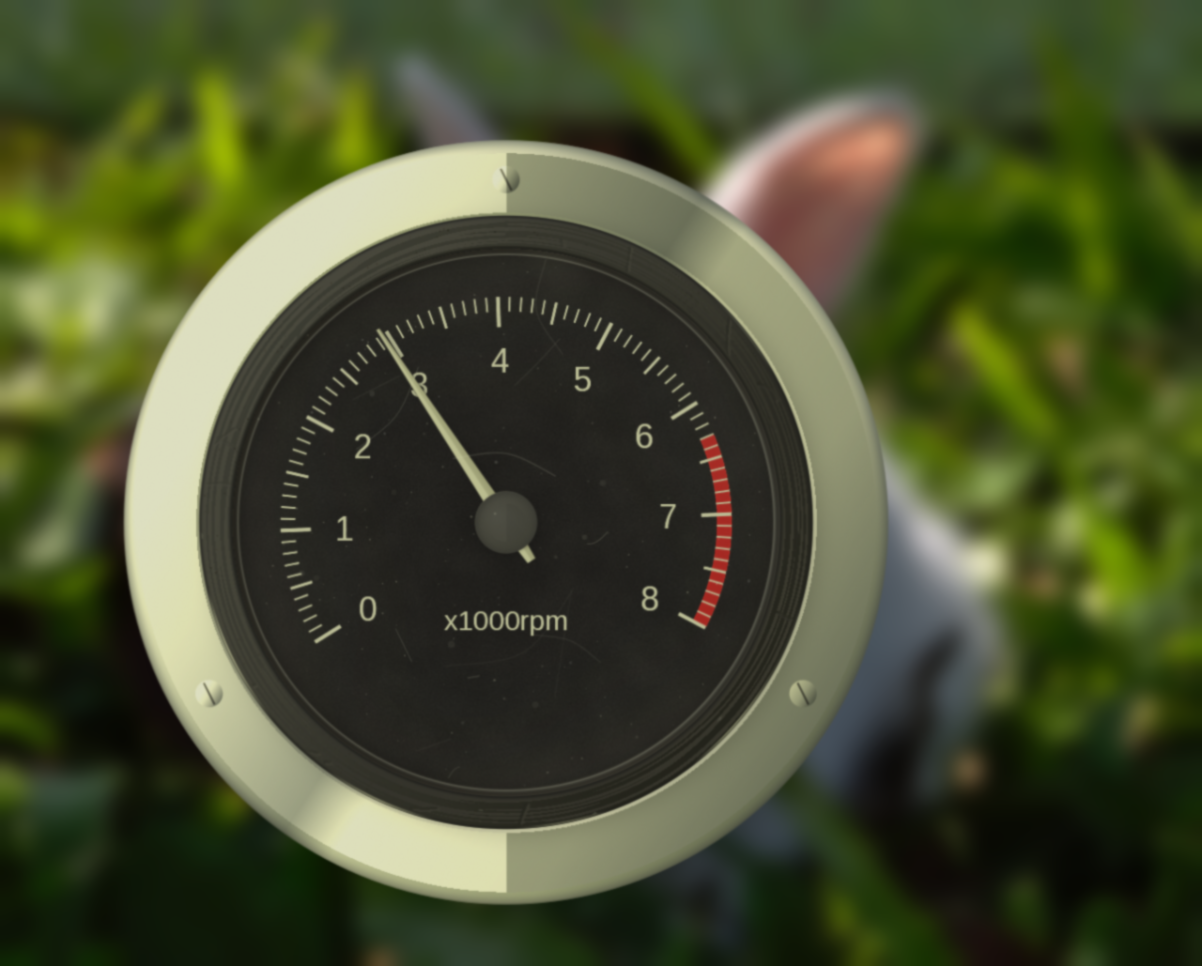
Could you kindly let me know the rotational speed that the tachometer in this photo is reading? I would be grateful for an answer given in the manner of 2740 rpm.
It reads 2950 rpm
